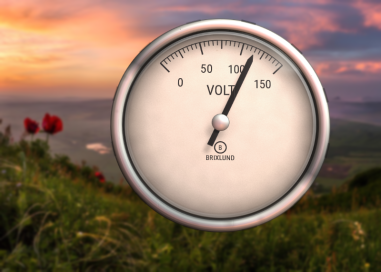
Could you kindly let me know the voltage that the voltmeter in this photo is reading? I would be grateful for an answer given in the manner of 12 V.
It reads 115 V
